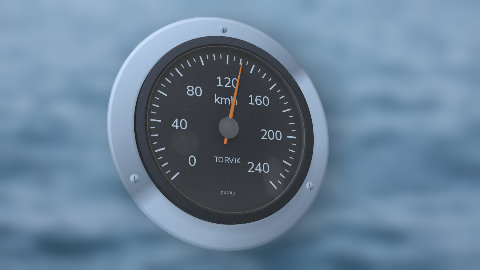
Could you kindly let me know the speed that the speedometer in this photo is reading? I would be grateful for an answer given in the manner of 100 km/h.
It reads 130 km/h
